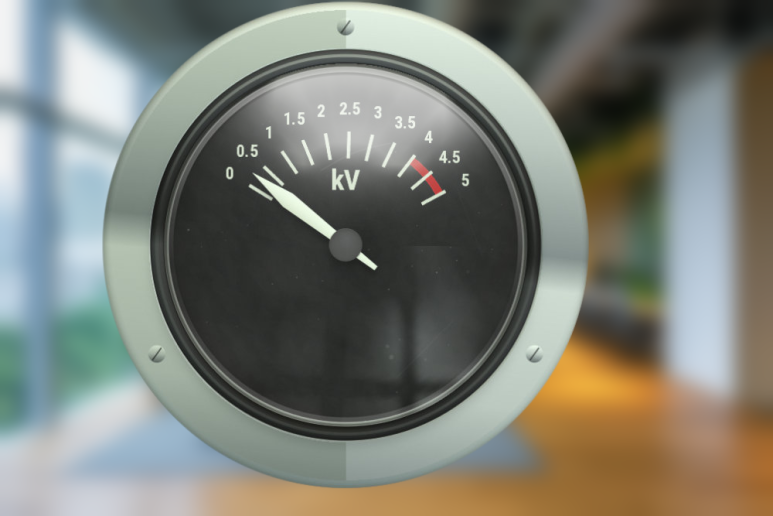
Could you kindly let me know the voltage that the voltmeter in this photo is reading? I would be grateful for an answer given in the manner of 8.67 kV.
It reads 0.25 kV
